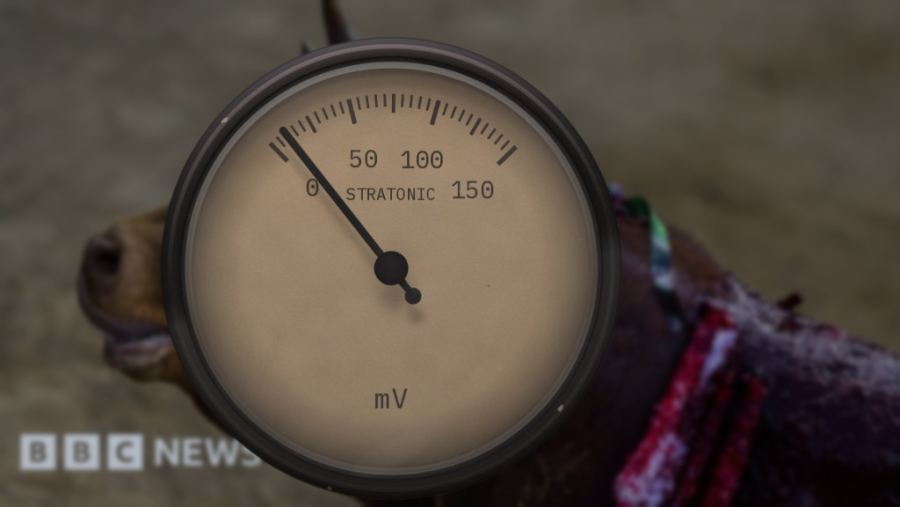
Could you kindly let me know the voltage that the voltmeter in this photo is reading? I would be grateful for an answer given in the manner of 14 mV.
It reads 10 mV
